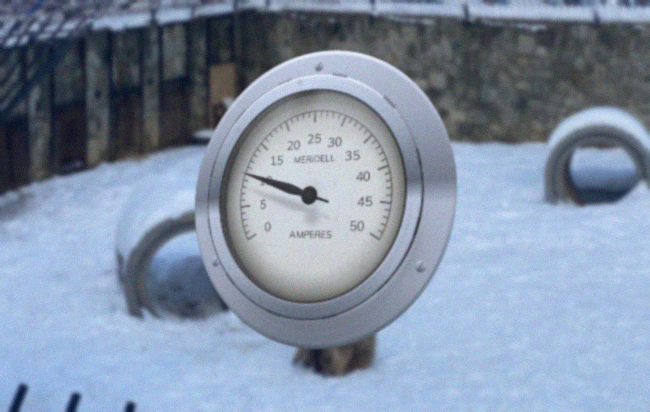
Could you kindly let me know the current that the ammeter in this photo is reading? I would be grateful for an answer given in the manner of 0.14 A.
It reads 10 A
